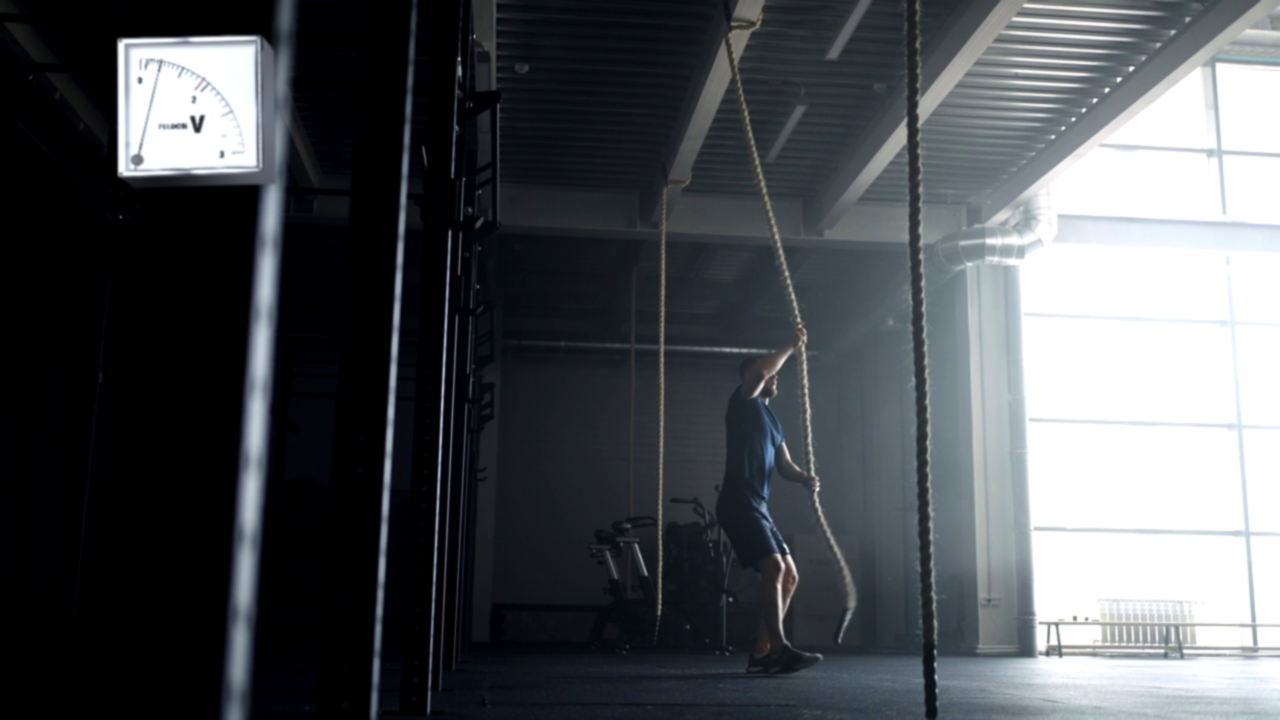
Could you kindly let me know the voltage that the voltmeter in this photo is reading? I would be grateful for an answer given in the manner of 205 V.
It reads 1 V
